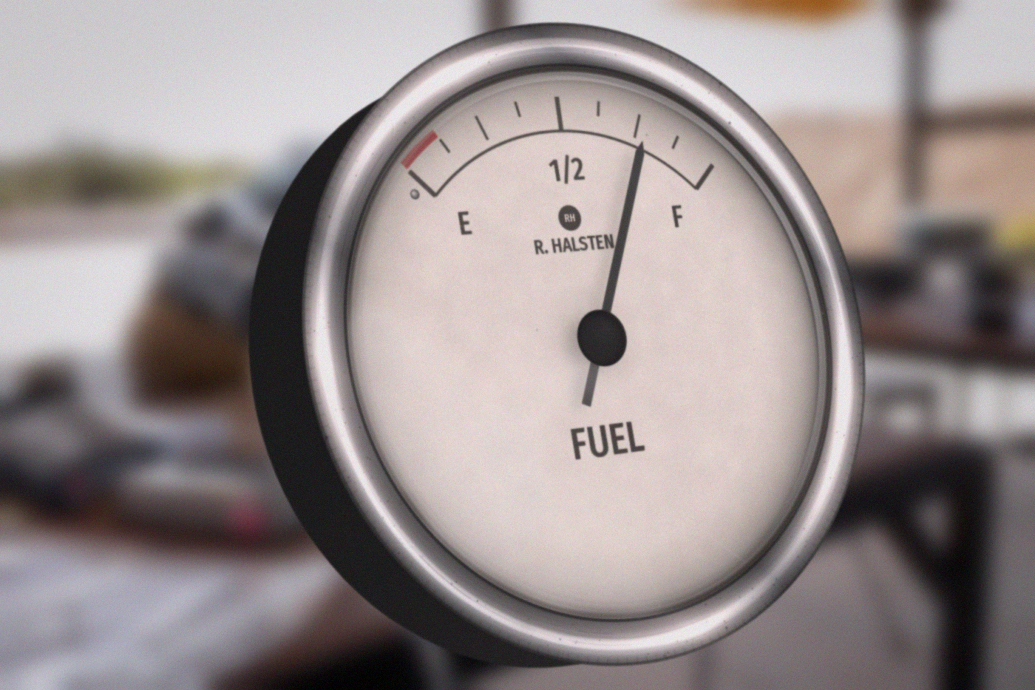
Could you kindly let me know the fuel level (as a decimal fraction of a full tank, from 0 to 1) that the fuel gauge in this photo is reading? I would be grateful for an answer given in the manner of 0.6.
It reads 0.75
